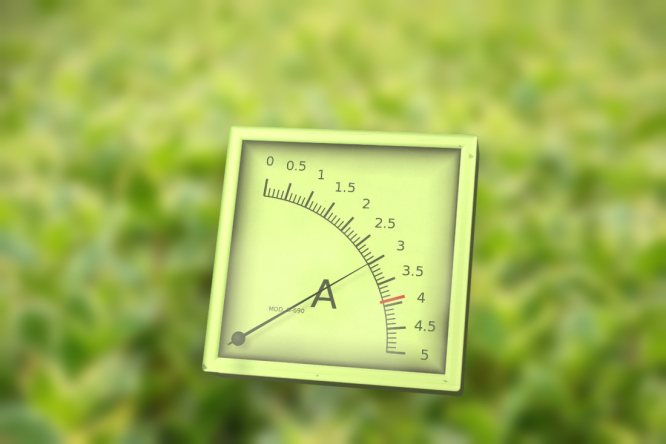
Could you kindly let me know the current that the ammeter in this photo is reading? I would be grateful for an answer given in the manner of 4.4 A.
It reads 3 A
